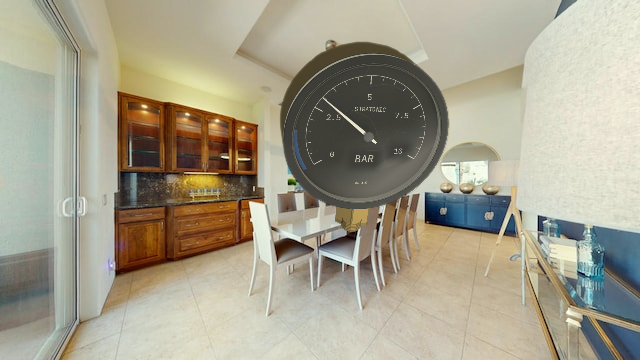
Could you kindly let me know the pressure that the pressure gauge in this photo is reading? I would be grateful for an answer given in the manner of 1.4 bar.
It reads 3 bar
